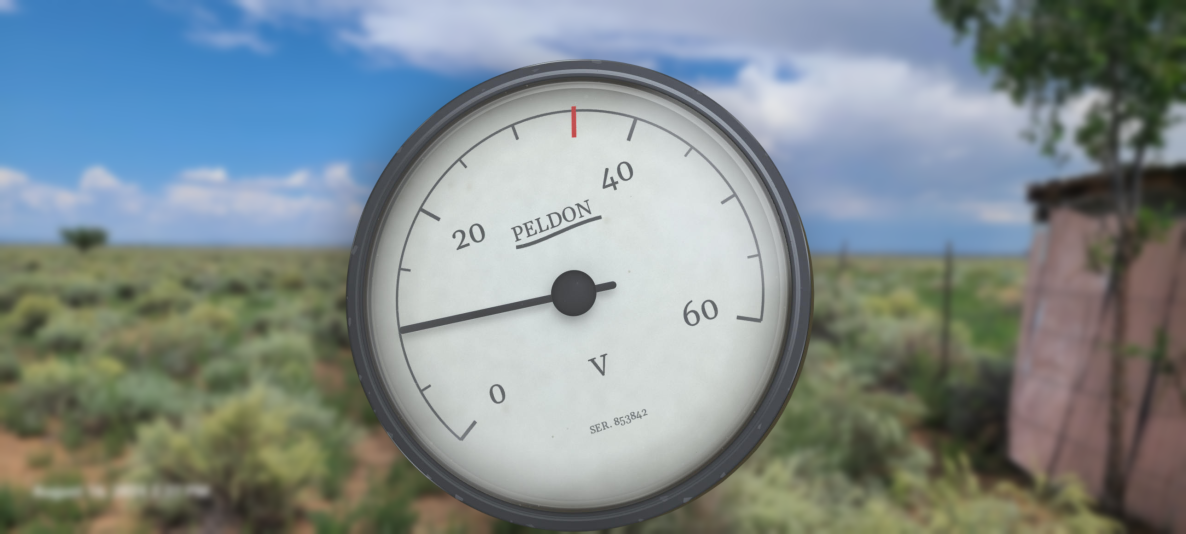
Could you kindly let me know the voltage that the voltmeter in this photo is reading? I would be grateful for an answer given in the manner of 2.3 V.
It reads 10 V
